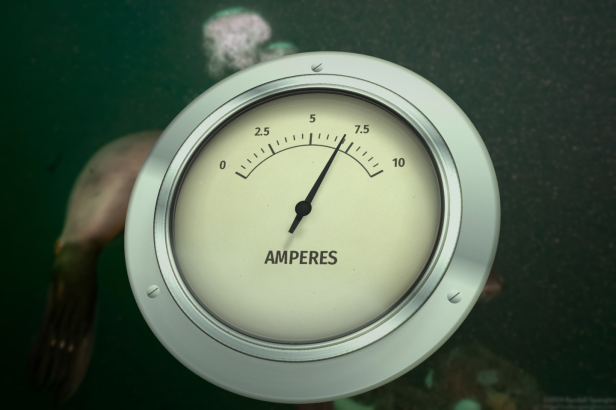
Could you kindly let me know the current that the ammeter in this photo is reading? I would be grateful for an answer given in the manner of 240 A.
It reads 7 A
